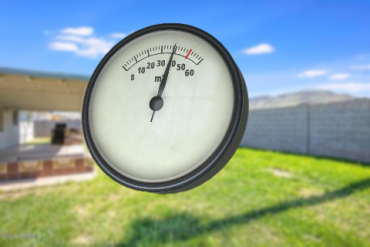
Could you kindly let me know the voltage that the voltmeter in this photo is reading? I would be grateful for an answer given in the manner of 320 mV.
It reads 40 mV
